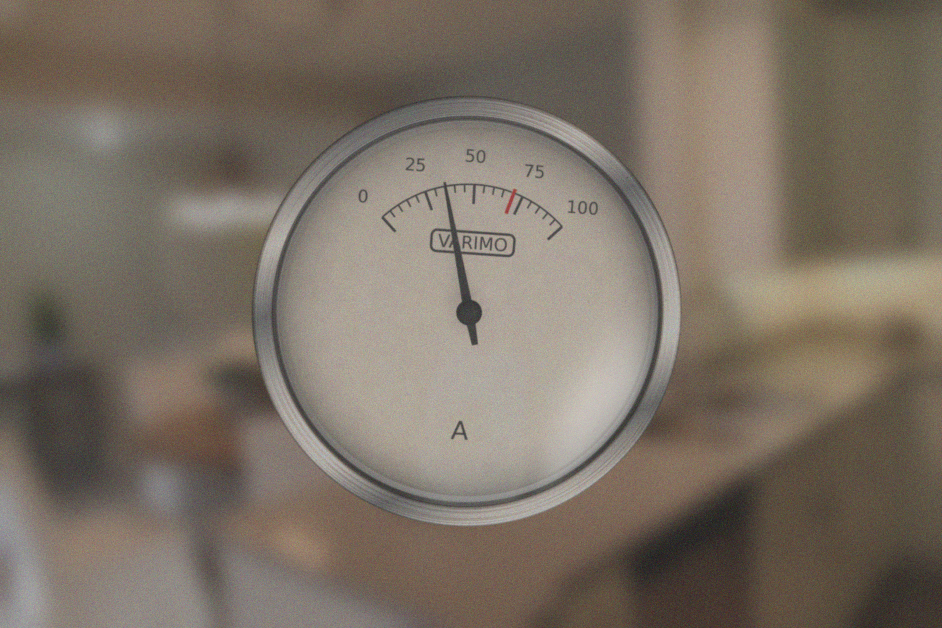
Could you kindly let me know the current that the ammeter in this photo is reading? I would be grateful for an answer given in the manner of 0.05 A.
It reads 35 A
